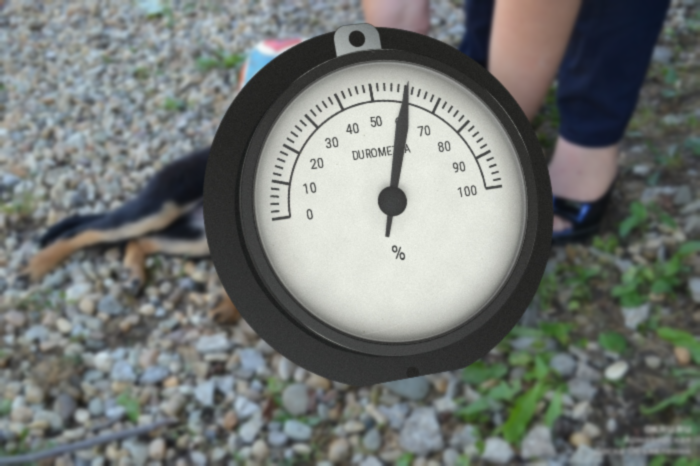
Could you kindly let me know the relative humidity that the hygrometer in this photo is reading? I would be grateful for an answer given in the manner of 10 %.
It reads 60 %
